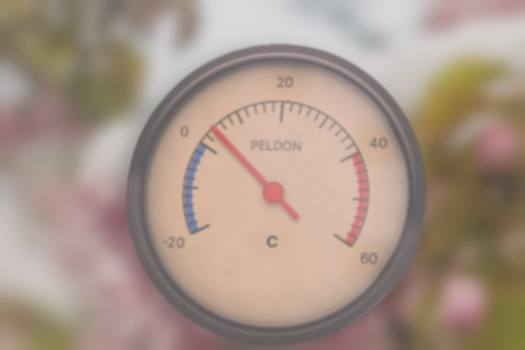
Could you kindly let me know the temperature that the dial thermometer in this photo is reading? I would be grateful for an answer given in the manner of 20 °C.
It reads 4 °C
